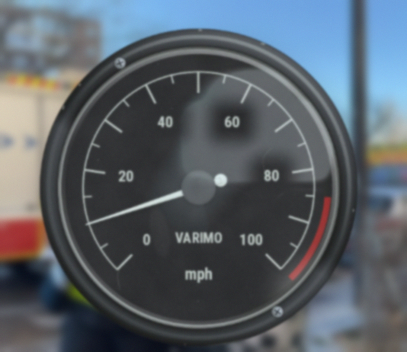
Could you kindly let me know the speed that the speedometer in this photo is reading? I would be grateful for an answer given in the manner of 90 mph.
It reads 10 mph
